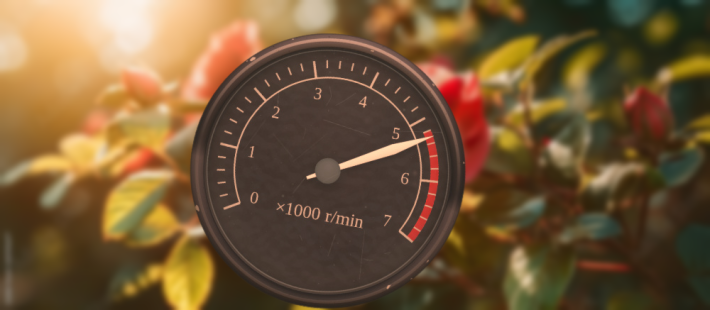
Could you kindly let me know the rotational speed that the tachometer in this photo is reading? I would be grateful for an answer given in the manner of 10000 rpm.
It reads 5300 rpm
